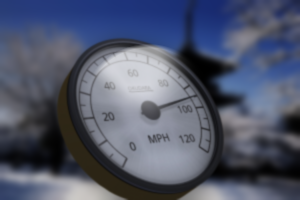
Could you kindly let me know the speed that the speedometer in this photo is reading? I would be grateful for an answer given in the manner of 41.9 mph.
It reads 95 mph
